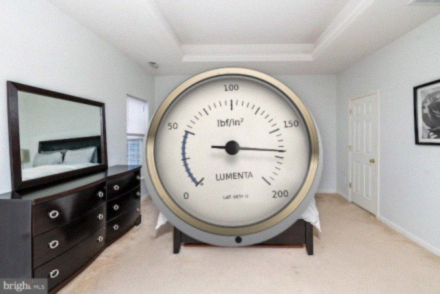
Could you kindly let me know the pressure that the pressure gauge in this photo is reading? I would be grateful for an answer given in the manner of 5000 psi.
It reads 170 psi
